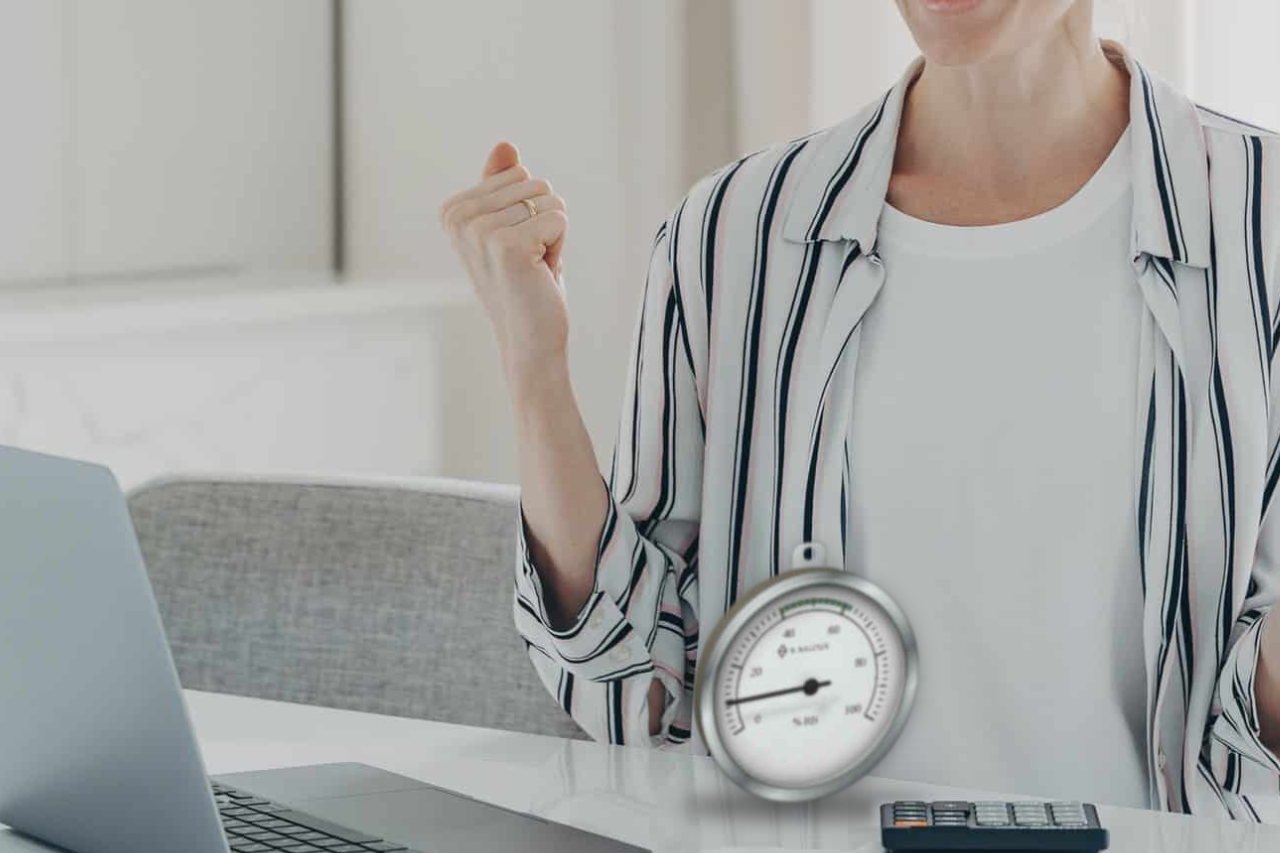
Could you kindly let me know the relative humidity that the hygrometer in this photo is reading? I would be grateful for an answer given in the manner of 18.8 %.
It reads 10 %
